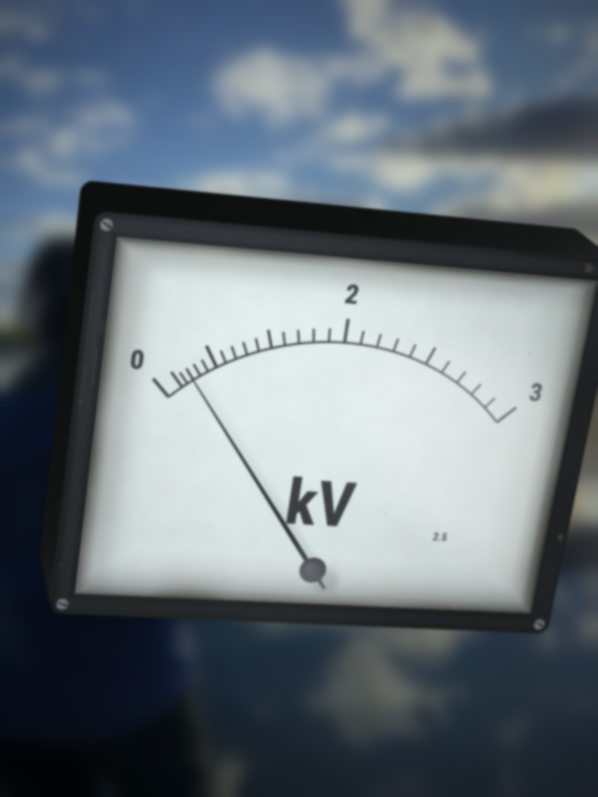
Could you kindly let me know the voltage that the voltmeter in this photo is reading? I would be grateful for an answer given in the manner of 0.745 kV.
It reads 0.7 kV
